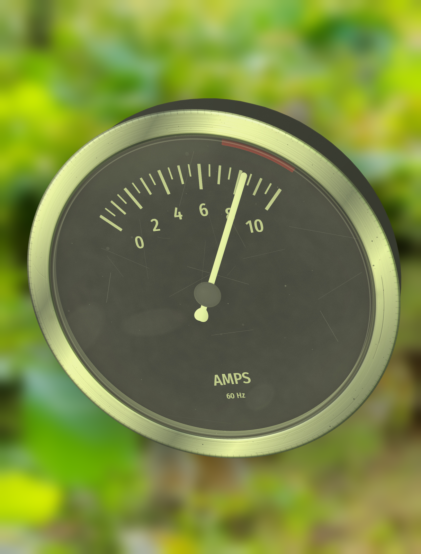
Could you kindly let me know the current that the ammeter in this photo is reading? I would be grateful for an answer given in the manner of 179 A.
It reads 8.25 A
